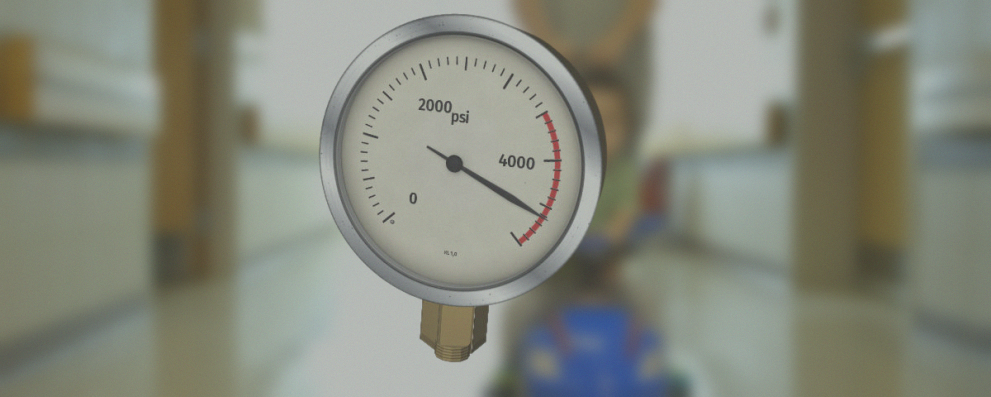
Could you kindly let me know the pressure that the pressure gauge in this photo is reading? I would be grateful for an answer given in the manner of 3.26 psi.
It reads 4600 psi
